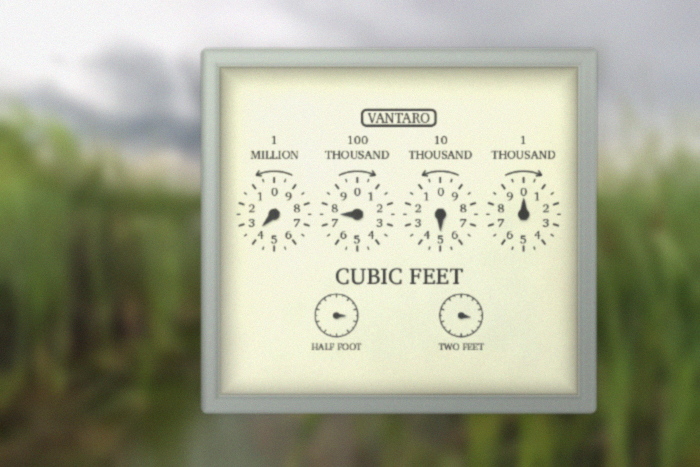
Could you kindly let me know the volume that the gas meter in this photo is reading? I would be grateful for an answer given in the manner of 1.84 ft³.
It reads 375000 ft³
